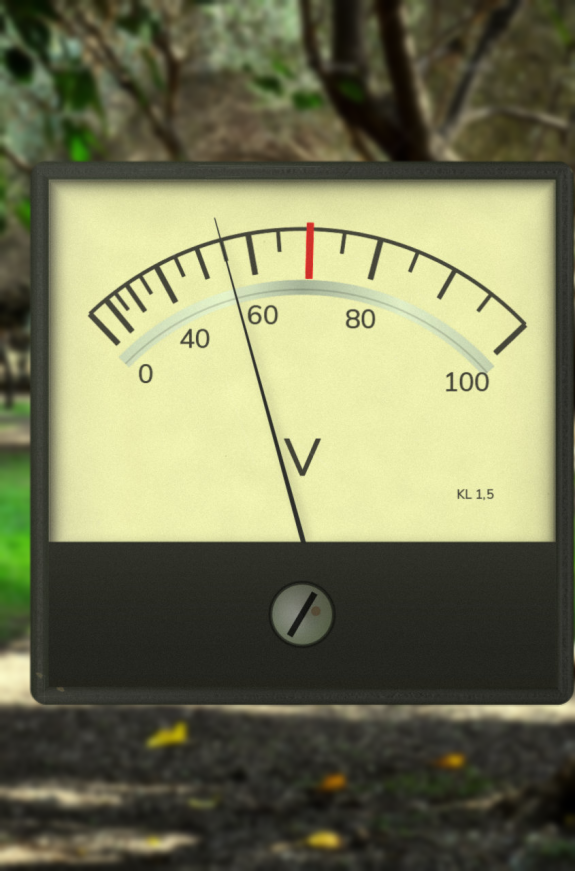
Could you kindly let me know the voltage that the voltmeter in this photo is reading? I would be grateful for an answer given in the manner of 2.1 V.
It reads 55 V
